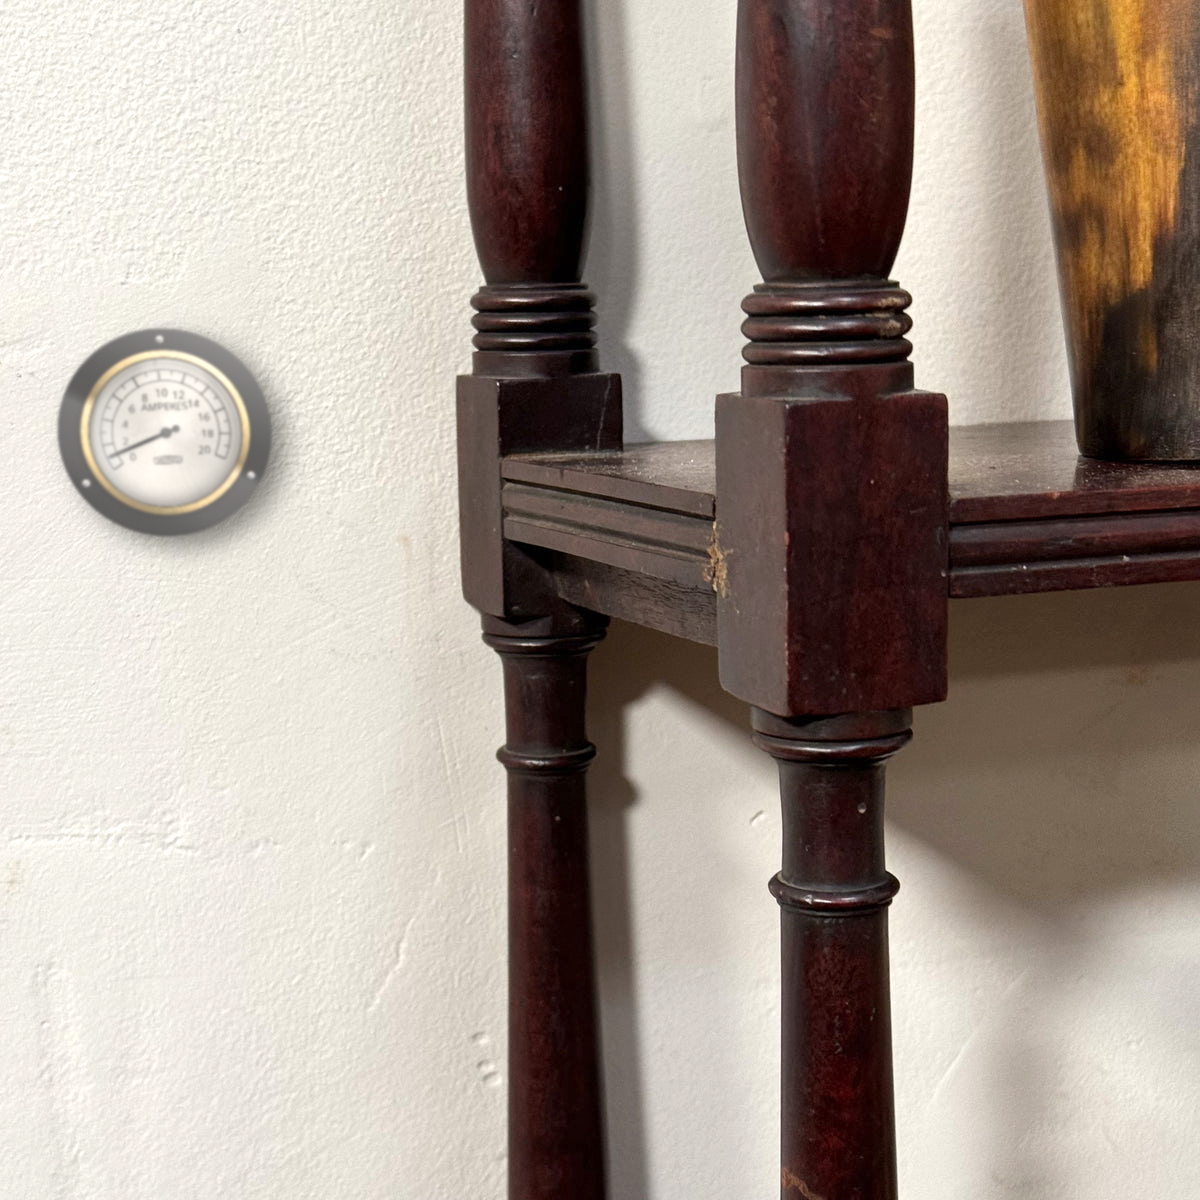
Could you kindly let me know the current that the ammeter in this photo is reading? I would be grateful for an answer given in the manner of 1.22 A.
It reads 1 A
